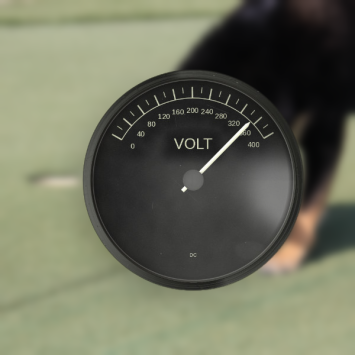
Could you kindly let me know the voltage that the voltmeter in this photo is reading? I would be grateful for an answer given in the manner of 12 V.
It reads 350 V
